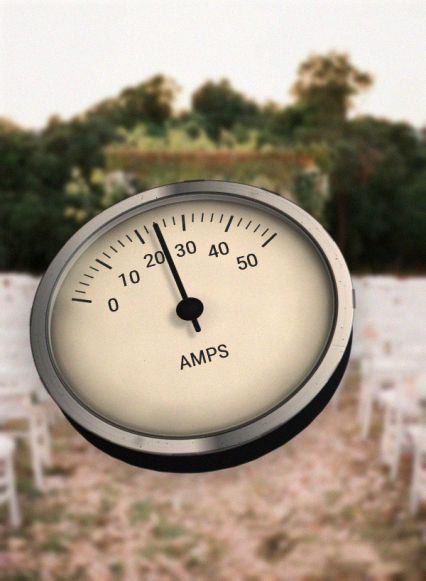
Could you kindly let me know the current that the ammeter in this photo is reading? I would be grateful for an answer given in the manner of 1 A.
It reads 24 A
